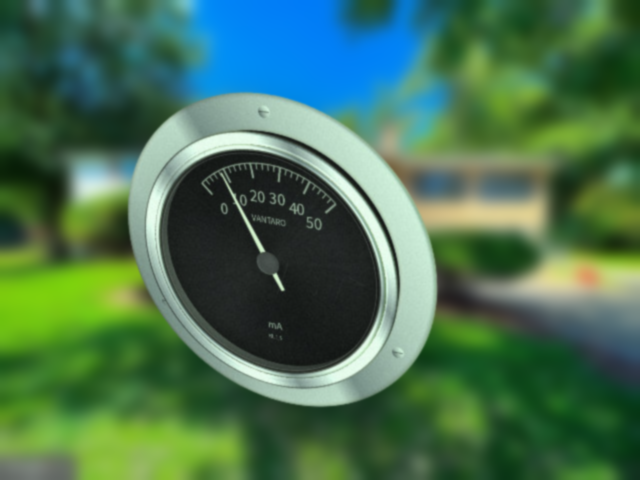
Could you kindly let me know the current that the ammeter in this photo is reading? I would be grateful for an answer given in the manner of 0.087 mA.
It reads 10 mA
